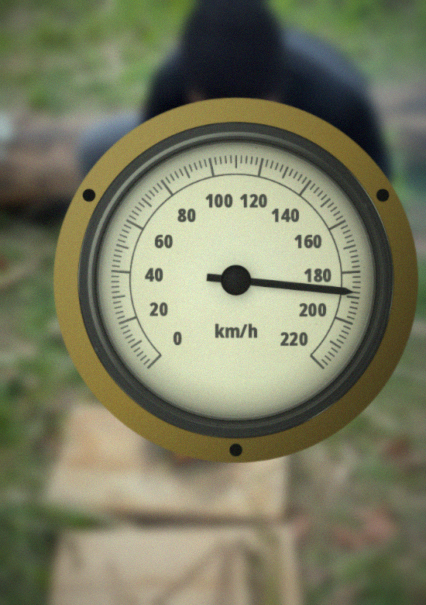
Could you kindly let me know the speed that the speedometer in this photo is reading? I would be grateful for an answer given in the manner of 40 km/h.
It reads 188 km/h
